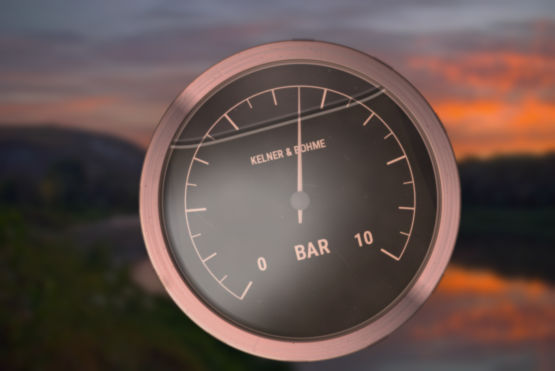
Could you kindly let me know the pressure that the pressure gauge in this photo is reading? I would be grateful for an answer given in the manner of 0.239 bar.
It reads 5.5 bar
